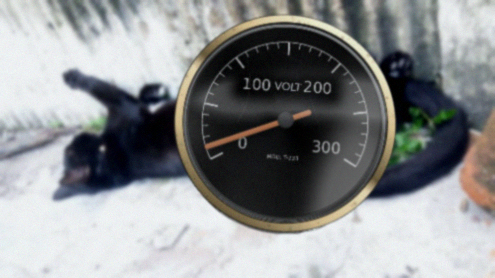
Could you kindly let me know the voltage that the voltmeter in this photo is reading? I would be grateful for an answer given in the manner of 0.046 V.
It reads 10 V
